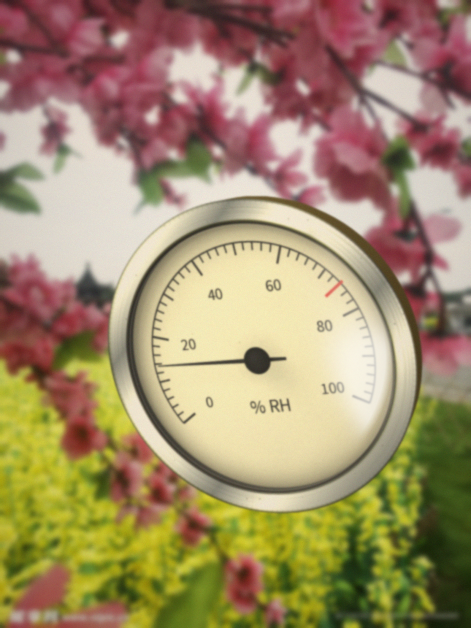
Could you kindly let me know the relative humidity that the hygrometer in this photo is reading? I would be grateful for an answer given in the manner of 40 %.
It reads 14 %
